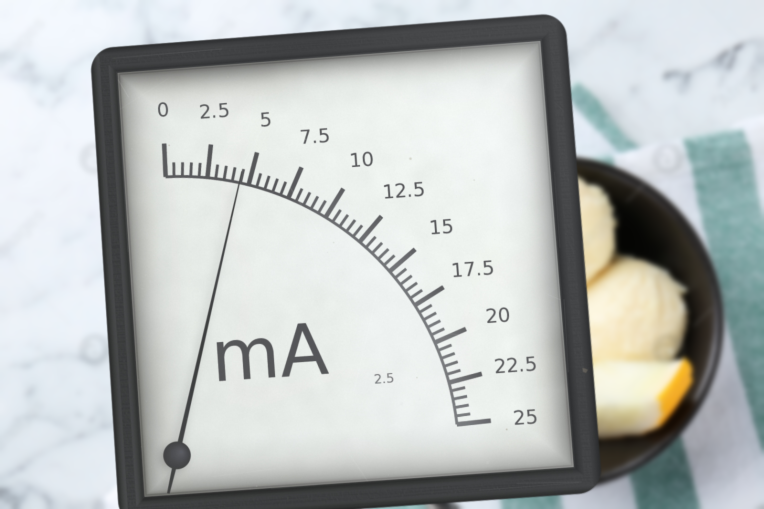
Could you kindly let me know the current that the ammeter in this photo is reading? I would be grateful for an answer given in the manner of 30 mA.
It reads 4.5 mA
